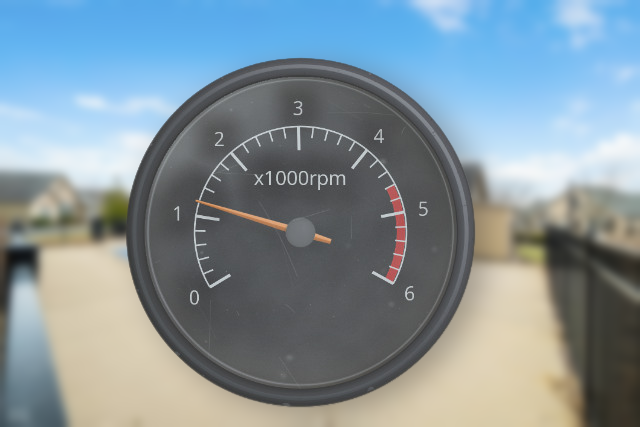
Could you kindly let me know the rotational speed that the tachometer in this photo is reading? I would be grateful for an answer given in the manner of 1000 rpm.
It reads 1200 rpm
